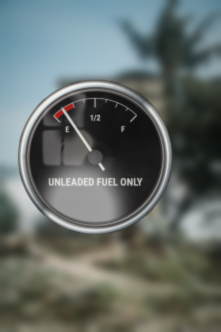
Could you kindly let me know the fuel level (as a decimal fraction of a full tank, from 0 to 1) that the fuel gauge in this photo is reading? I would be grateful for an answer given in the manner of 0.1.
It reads 0.125
